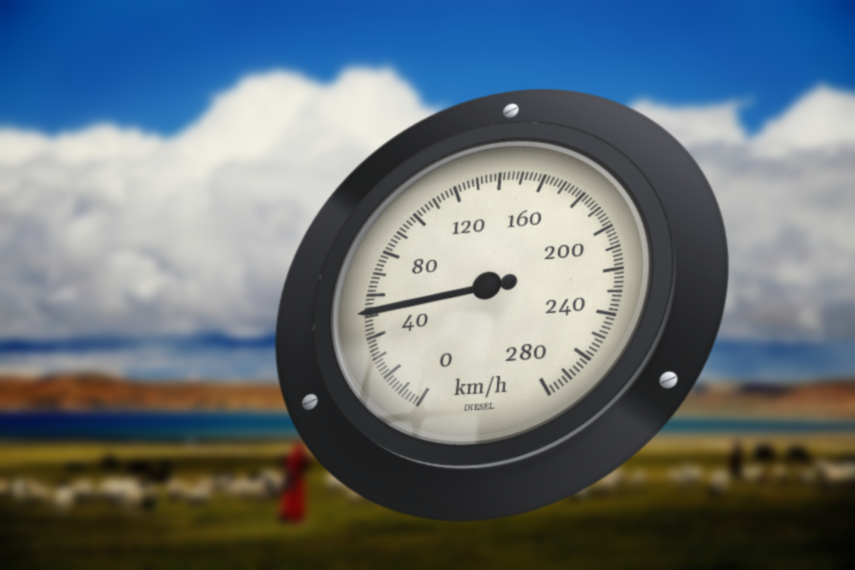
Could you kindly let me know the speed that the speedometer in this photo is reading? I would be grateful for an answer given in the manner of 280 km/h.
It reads 50 km/h
